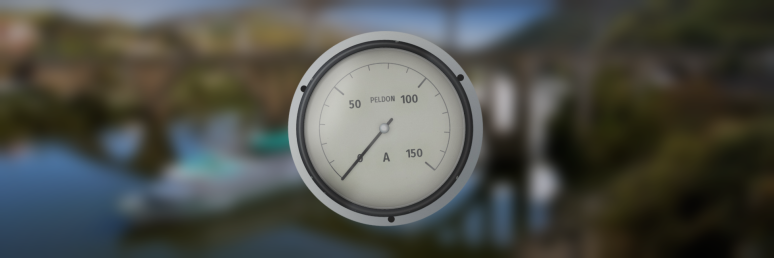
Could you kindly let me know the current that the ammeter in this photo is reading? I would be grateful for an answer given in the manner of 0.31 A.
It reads 0 A
